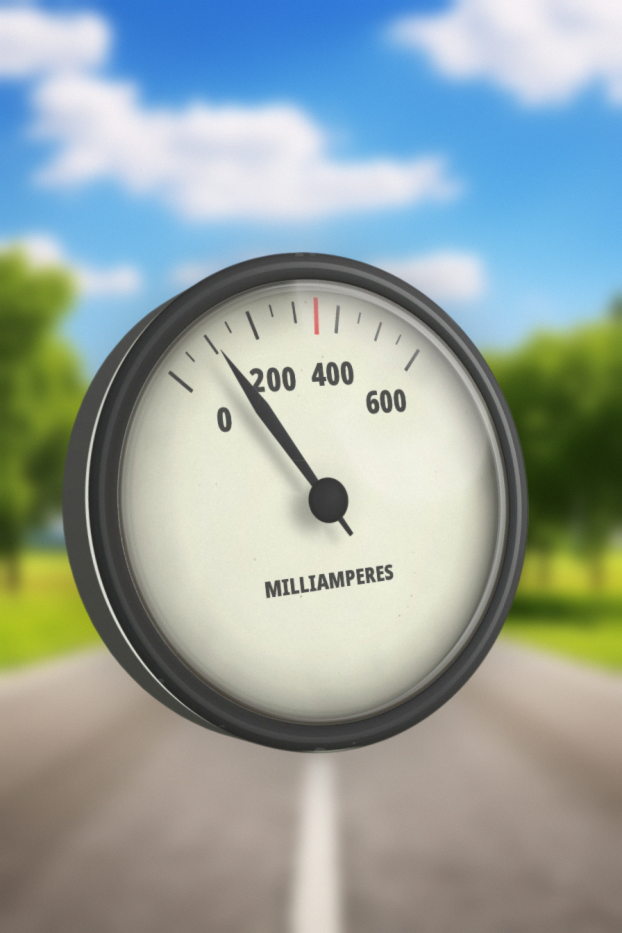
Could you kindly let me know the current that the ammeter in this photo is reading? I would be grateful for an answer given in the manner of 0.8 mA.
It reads 100 mA
